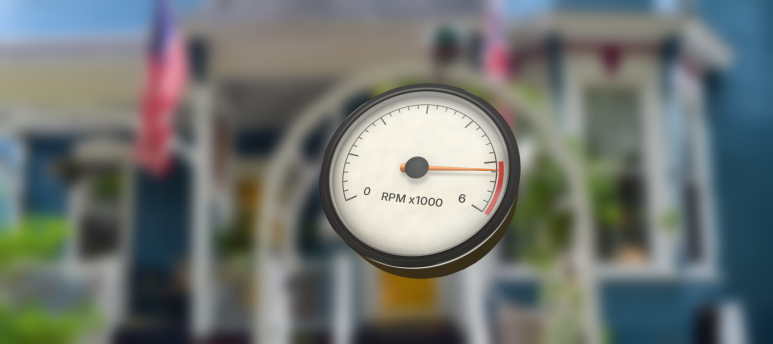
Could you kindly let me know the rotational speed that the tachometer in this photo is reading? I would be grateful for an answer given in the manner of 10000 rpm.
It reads 5200 rpm
